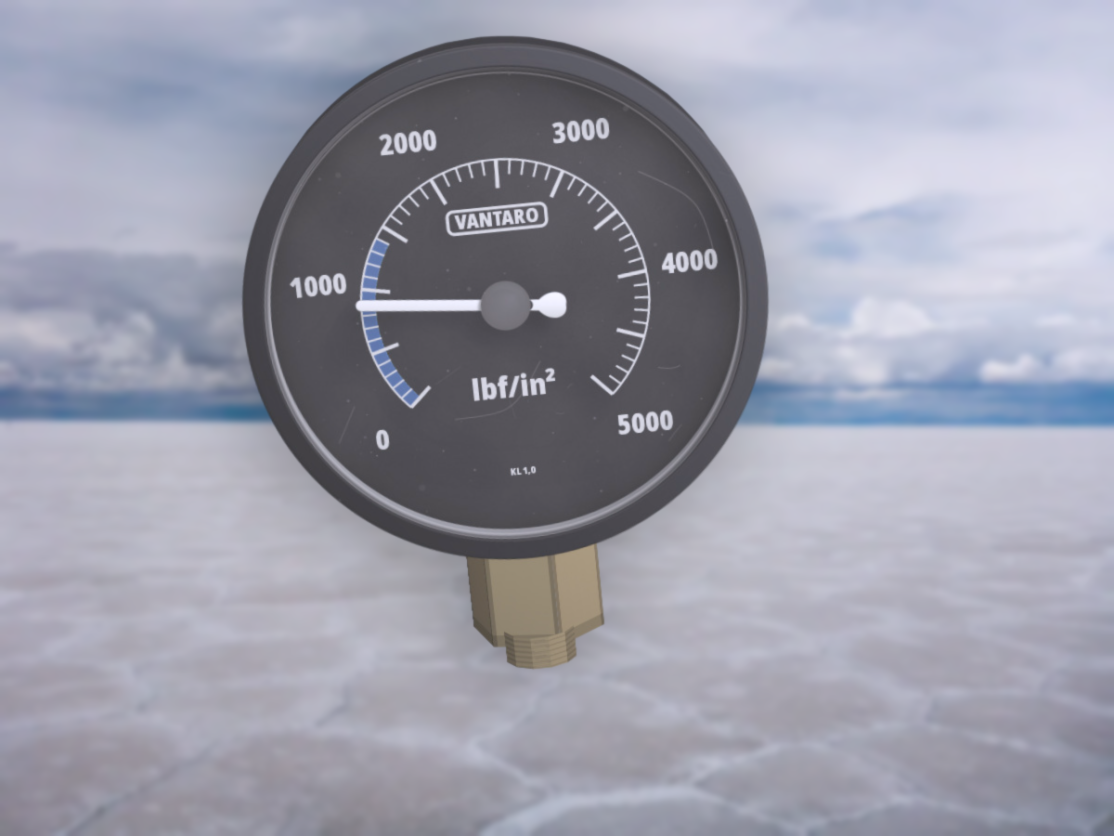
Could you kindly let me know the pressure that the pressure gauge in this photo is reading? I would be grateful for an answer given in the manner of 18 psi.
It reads 900 psi
